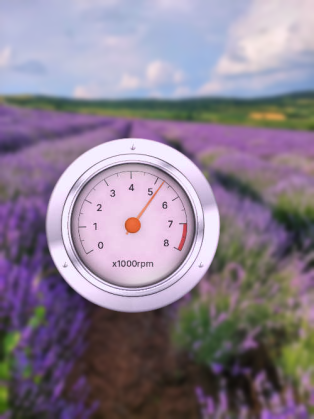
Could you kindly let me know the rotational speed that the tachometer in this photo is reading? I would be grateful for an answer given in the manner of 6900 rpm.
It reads 5250 rpm
